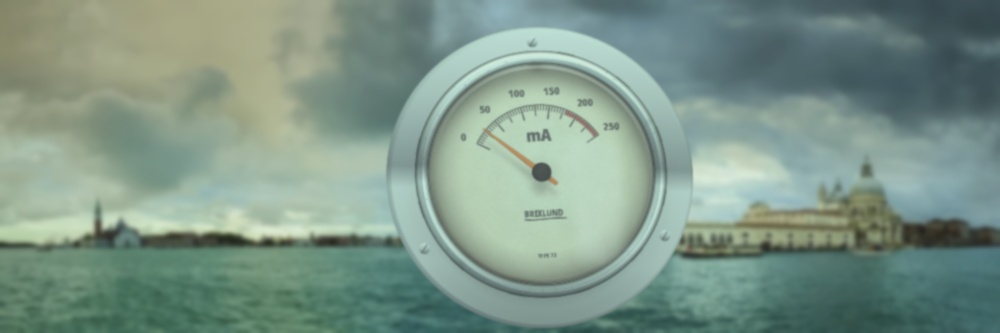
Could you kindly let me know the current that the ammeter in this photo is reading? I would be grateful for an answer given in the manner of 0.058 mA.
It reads 25 mA
